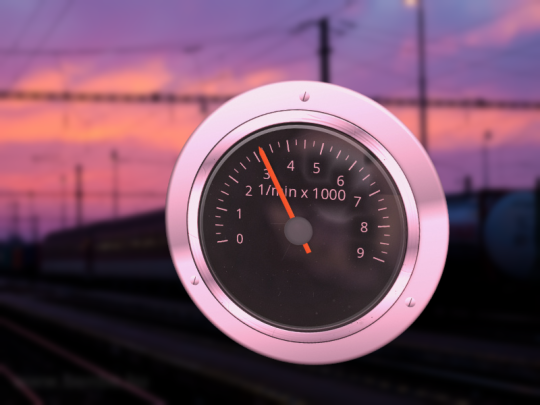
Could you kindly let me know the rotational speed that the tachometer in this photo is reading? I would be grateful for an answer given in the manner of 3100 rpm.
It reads 3250 rpm
